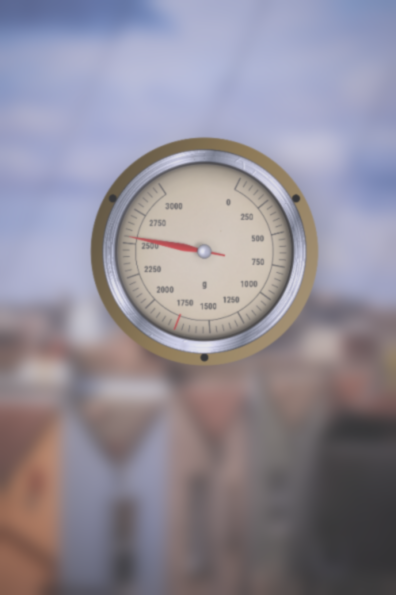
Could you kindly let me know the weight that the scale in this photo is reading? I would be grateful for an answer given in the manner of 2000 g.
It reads 2550 g
